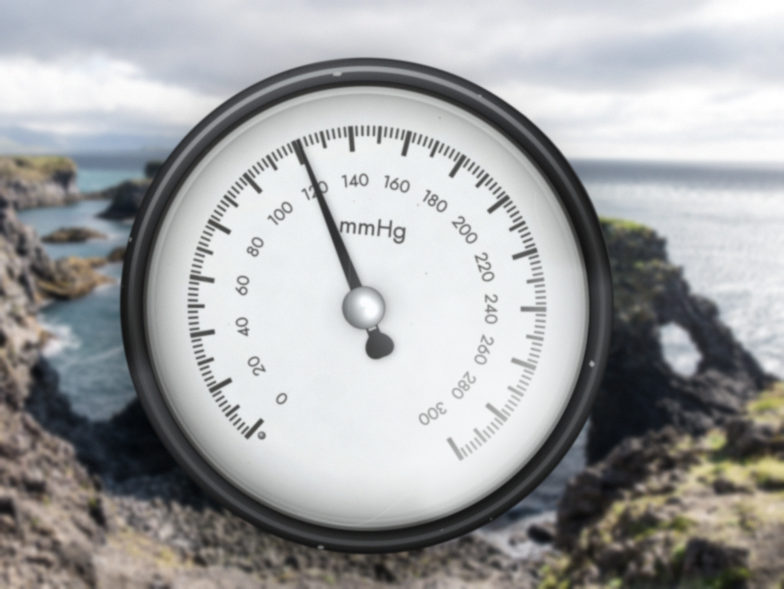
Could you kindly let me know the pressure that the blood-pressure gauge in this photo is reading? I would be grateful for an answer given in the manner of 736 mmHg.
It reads 122 mmHg
